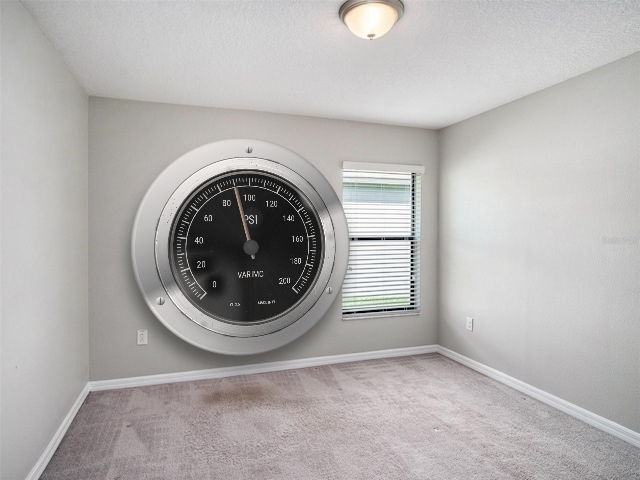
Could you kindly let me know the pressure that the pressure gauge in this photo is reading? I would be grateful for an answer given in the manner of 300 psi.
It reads 90 psi
